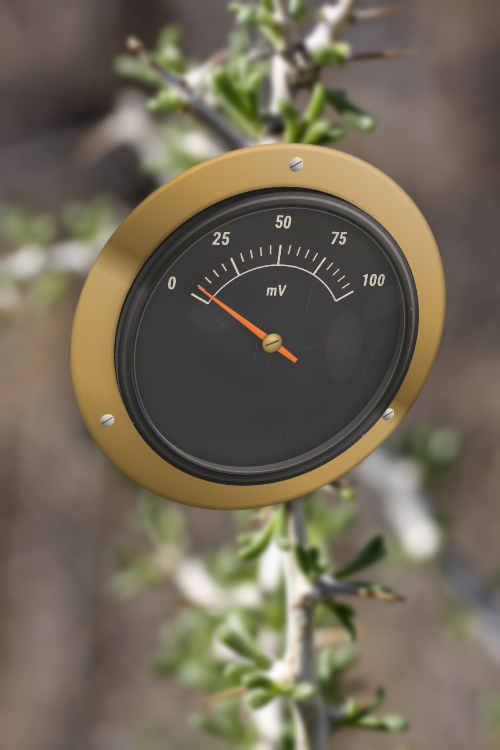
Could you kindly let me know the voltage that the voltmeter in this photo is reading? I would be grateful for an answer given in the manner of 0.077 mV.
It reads 5 mV
